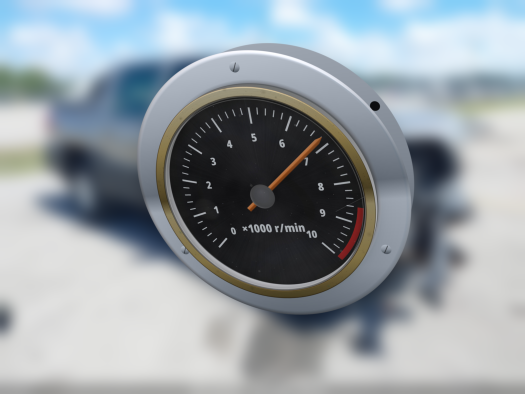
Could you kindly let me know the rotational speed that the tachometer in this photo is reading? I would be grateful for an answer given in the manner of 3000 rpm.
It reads 6800 rpm
